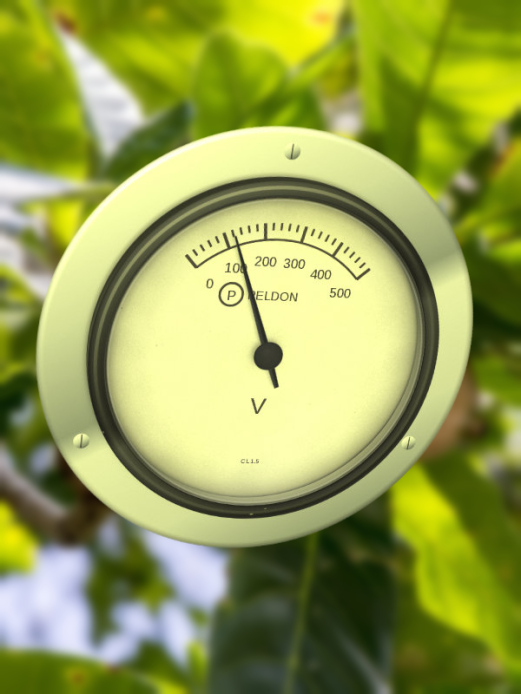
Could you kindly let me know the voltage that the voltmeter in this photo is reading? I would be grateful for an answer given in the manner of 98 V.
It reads 120 V
